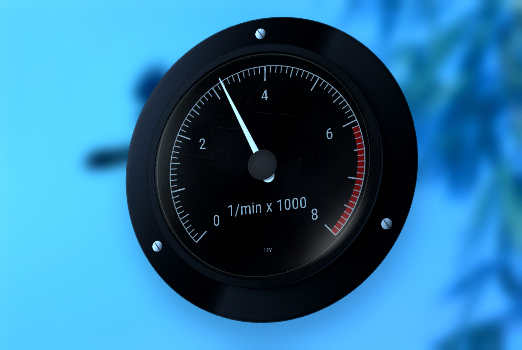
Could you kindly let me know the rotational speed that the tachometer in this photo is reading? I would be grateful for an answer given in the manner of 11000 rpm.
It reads 3200 rpm
